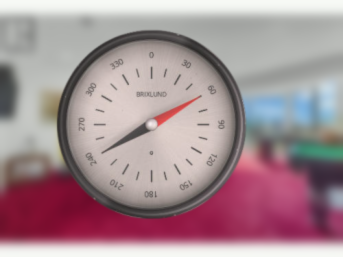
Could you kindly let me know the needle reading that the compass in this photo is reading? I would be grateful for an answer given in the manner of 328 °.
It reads 60 °
